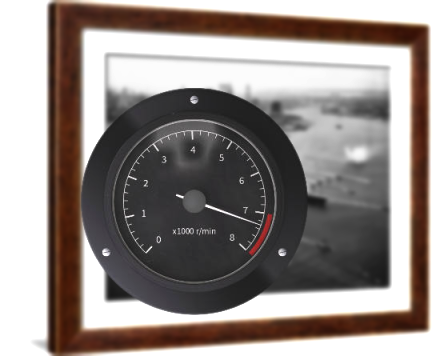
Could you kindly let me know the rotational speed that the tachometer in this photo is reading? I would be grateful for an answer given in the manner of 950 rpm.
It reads 7300 rpm
